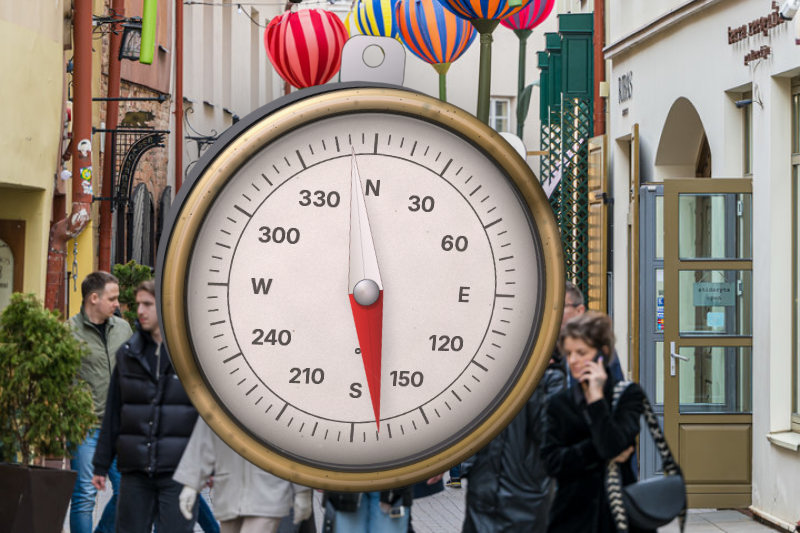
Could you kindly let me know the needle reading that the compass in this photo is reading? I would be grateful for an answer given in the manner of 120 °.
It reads 170 °
